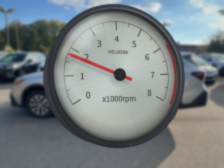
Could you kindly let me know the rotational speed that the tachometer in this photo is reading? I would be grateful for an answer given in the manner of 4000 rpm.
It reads 1750 rpm
